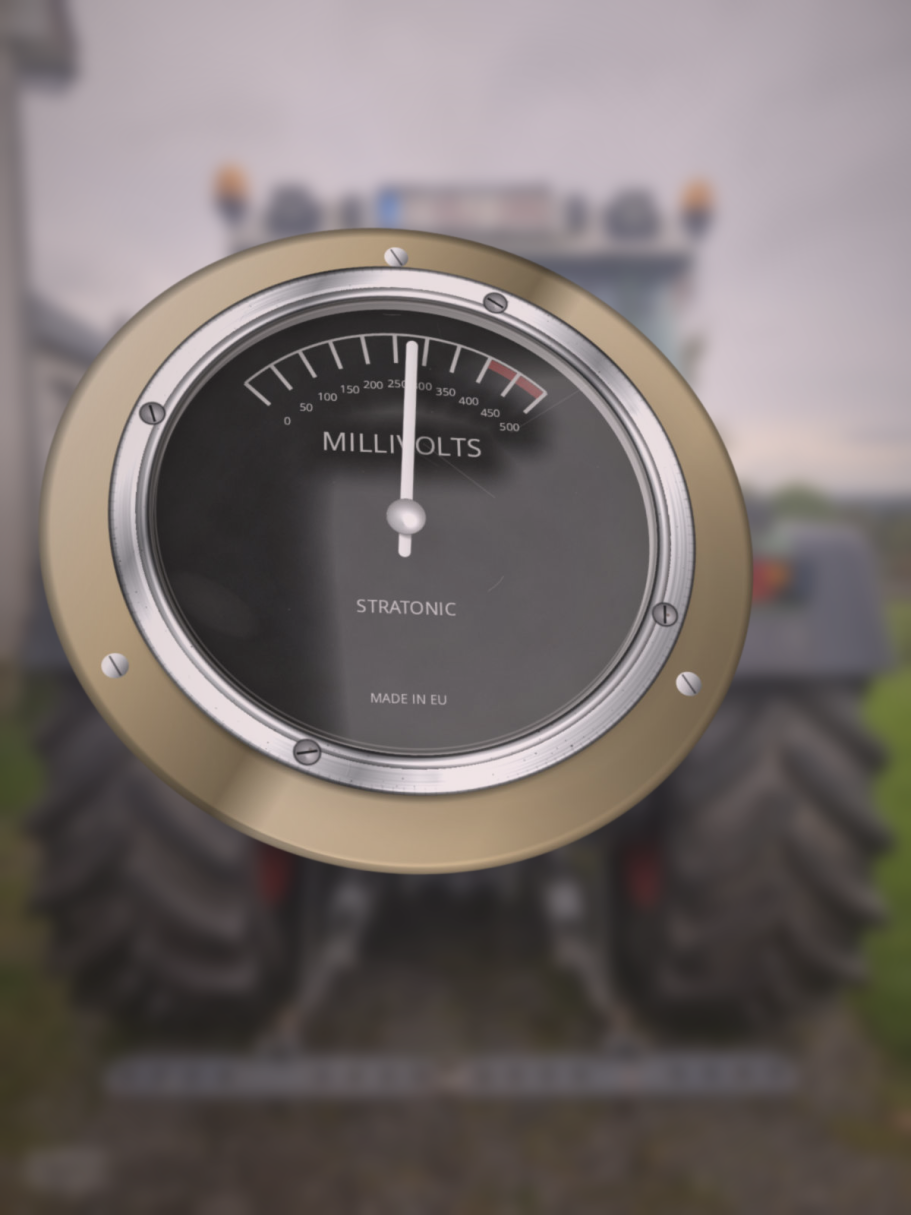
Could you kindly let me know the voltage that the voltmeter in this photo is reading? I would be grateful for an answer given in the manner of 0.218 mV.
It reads 275 mV
